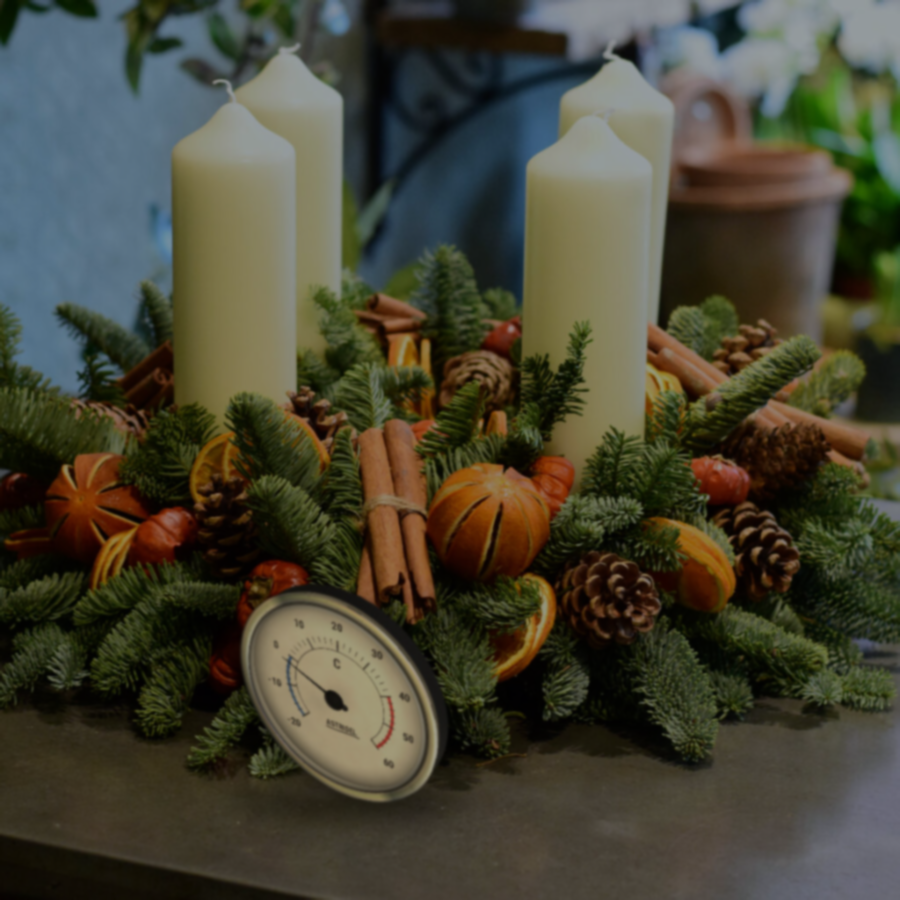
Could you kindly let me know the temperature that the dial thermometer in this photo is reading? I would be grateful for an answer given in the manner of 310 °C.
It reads 0 °C
